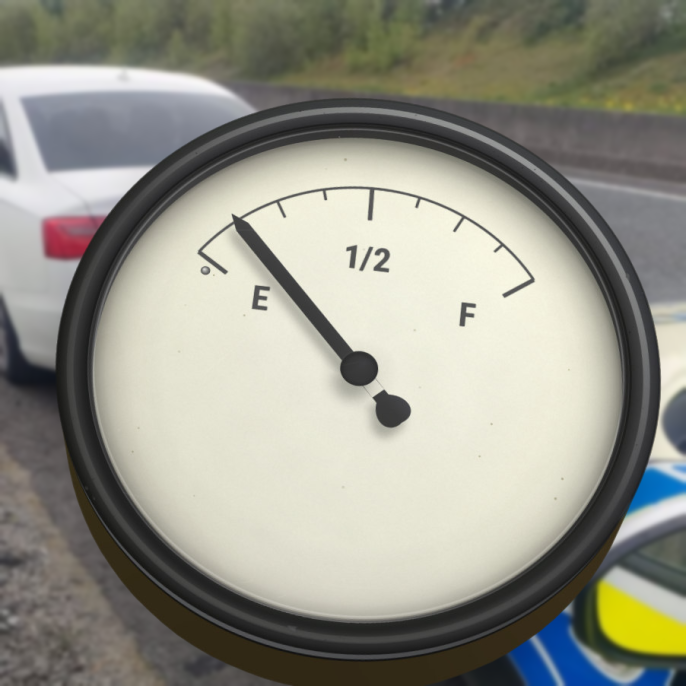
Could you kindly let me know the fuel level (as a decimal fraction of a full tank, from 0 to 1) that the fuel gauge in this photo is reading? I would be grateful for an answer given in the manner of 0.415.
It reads 0.125
